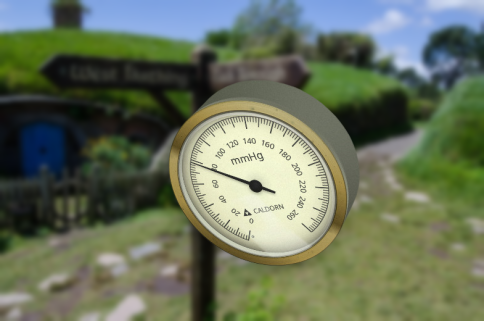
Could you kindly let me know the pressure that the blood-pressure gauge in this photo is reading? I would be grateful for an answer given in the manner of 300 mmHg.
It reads 80 mmHg
